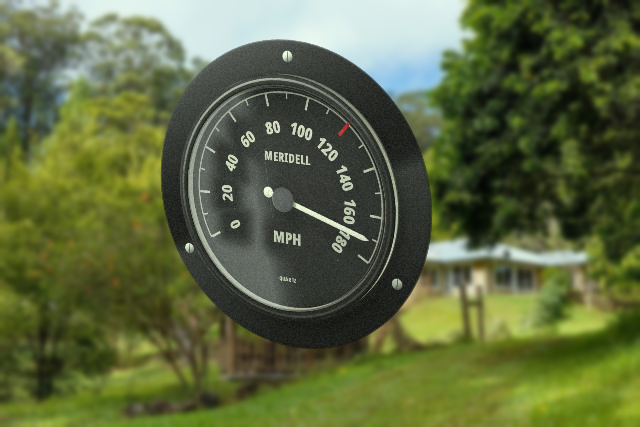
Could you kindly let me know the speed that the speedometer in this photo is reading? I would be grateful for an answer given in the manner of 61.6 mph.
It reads 170 mph
